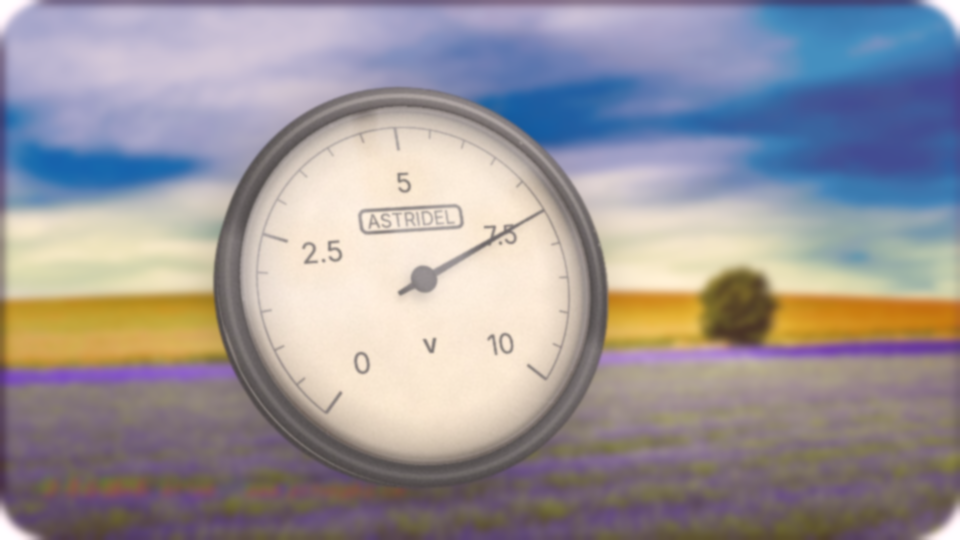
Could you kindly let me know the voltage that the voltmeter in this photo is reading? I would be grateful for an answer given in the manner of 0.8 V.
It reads 7.5 V
